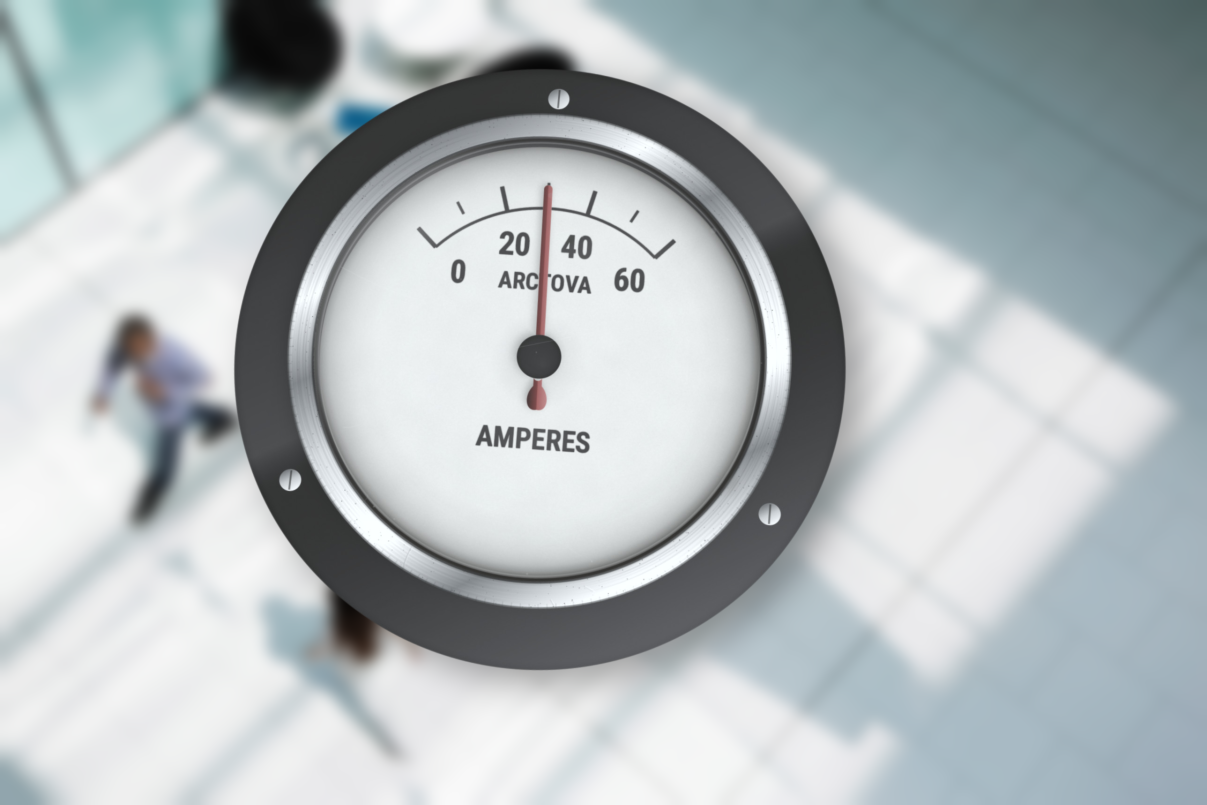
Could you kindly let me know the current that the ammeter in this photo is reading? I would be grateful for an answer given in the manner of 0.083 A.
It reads 30 A
